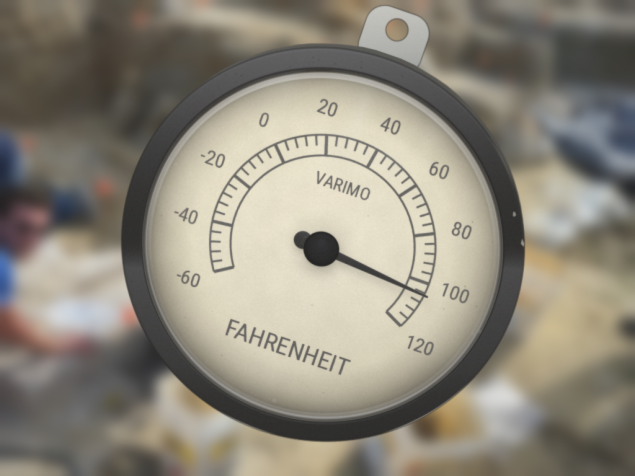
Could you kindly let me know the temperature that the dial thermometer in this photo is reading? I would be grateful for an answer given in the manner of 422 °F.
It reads 104 °F
